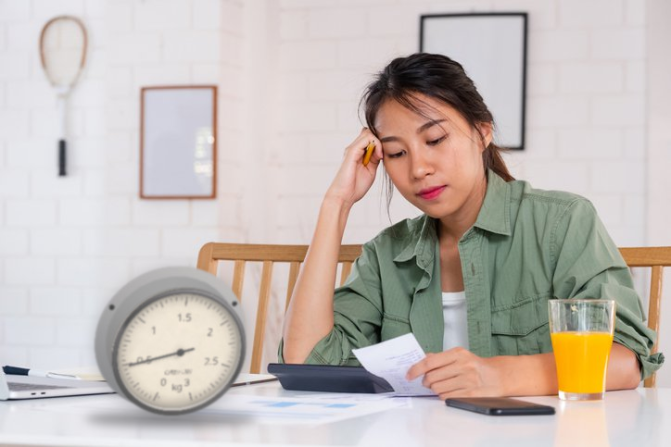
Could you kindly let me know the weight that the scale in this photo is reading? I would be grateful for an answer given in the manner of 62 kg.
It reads 0.5 kg
